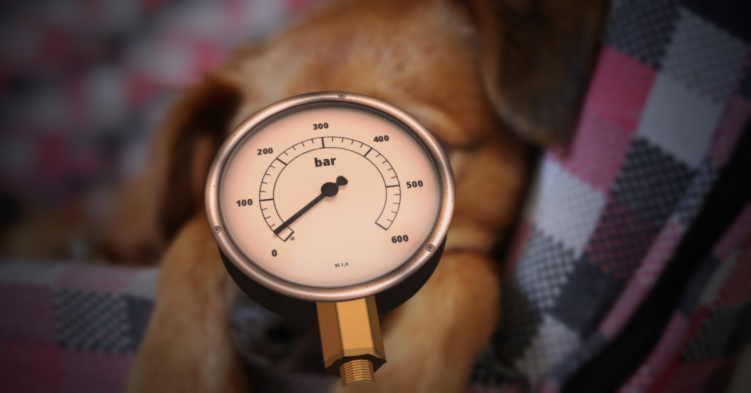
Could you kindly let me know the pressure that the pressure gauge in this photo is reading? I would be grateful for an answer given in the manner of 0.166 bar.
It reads 20 bar
